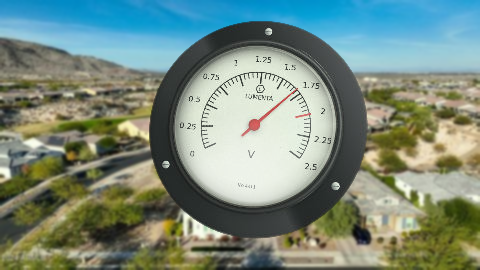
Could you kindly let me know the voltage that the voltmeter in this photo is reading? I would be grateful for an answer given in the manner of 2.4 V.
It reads 1.7 V
